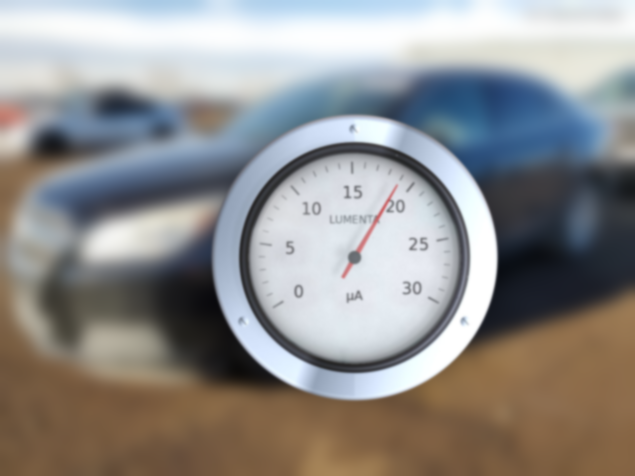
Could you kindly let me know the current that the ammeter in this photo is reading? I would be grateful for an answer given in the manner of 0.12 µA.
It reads 19 µA
